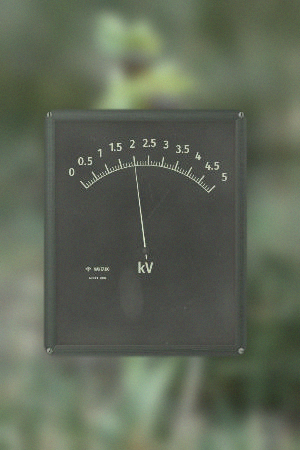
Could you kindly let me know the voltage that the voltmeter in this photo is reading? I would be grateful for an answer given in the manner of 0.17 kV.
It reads 2 kV
